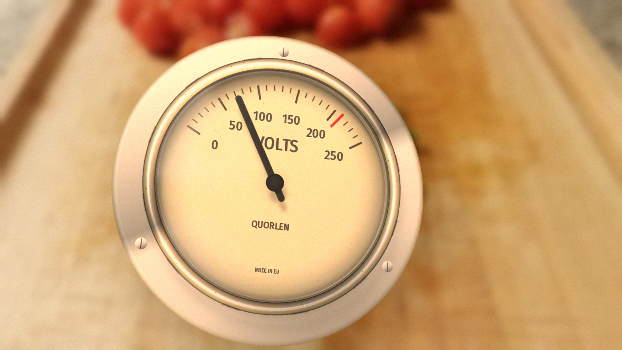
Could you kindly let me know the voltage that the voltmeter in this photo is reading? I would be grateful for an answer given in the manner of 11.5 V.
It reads 70 V
